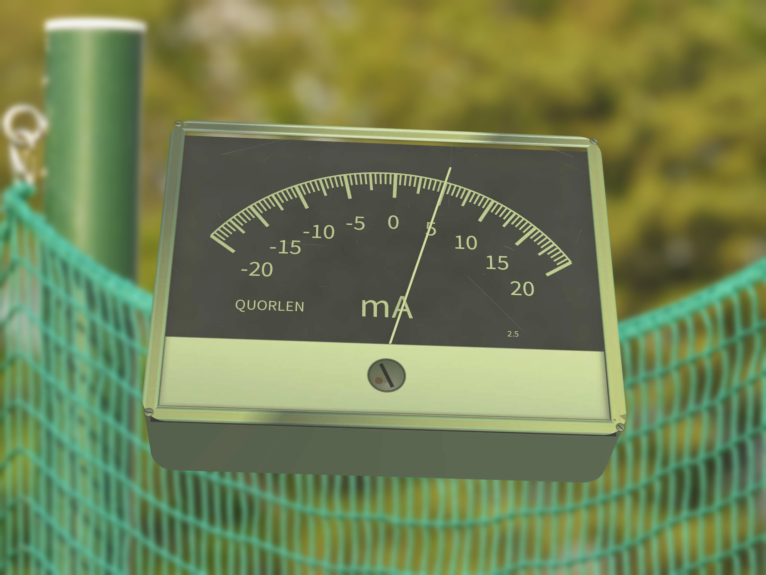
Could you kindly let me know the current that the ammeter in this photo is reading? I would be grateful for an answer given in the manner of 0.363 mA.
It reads 5 mA
